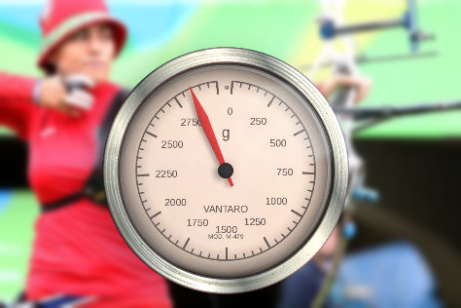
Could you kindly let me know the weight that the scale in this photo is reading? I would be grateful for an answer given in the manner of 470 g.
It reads 2850 g
